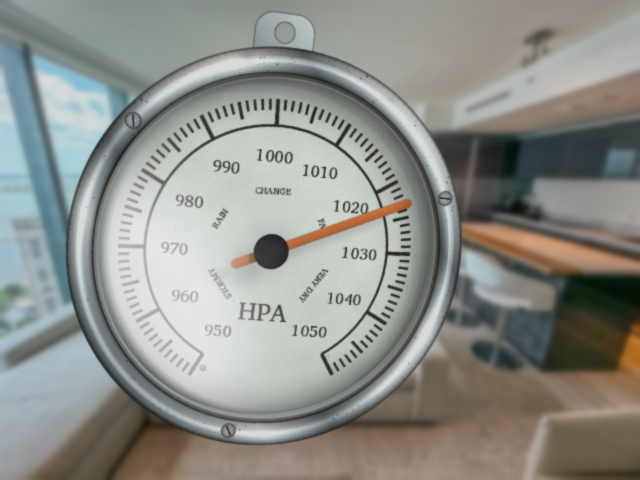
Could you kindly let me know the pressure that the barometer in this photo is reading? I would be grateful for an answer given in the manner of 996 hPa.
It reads 1023 hPa
